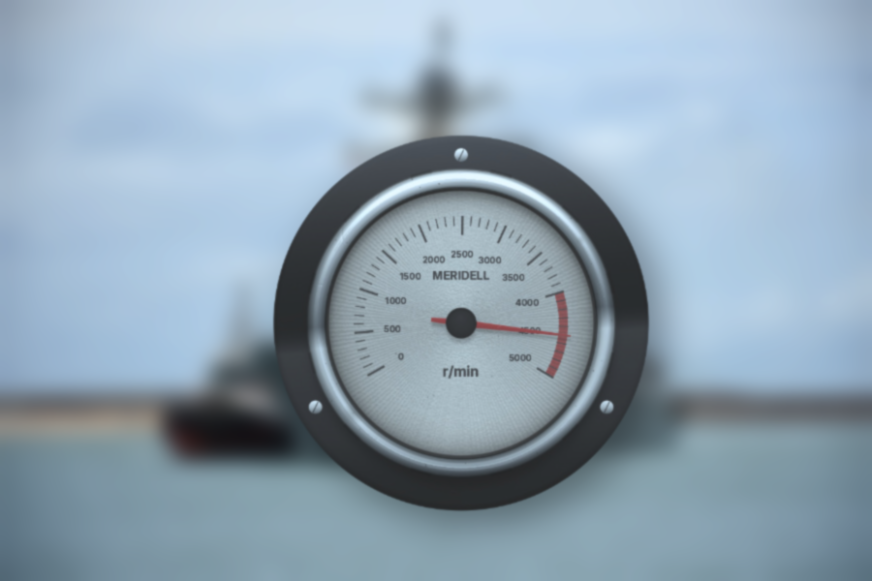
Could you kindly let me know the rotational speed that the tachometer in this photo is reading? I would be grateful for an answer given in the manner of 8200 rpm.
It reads 4500 rpm
